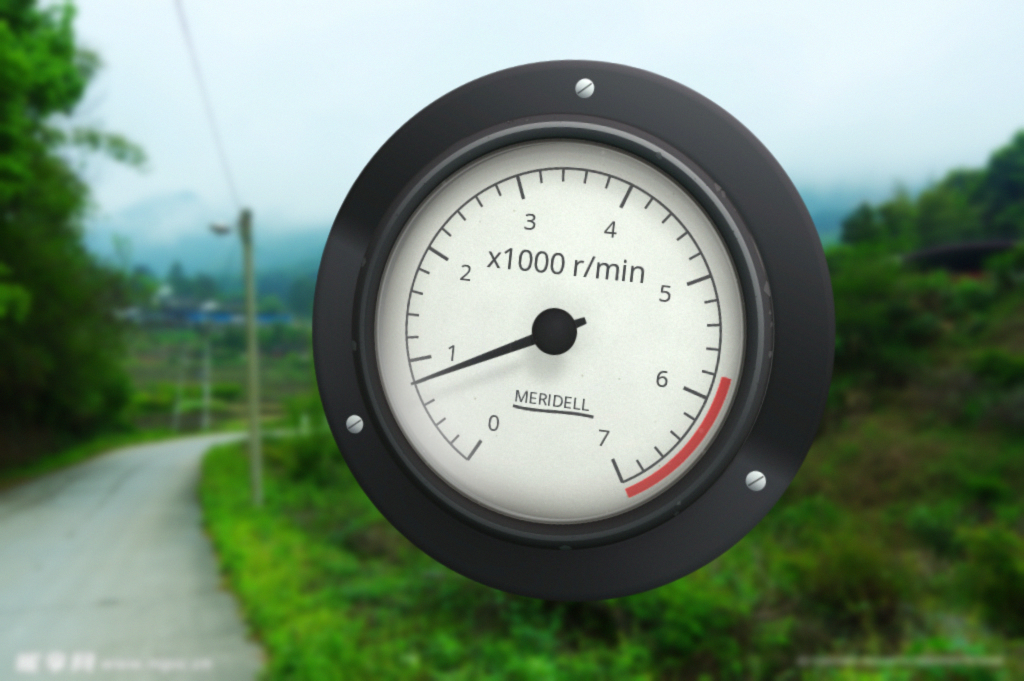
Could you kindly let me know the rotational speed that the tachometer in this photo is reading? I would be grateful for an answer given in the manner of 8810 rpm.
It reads 800 rpm
